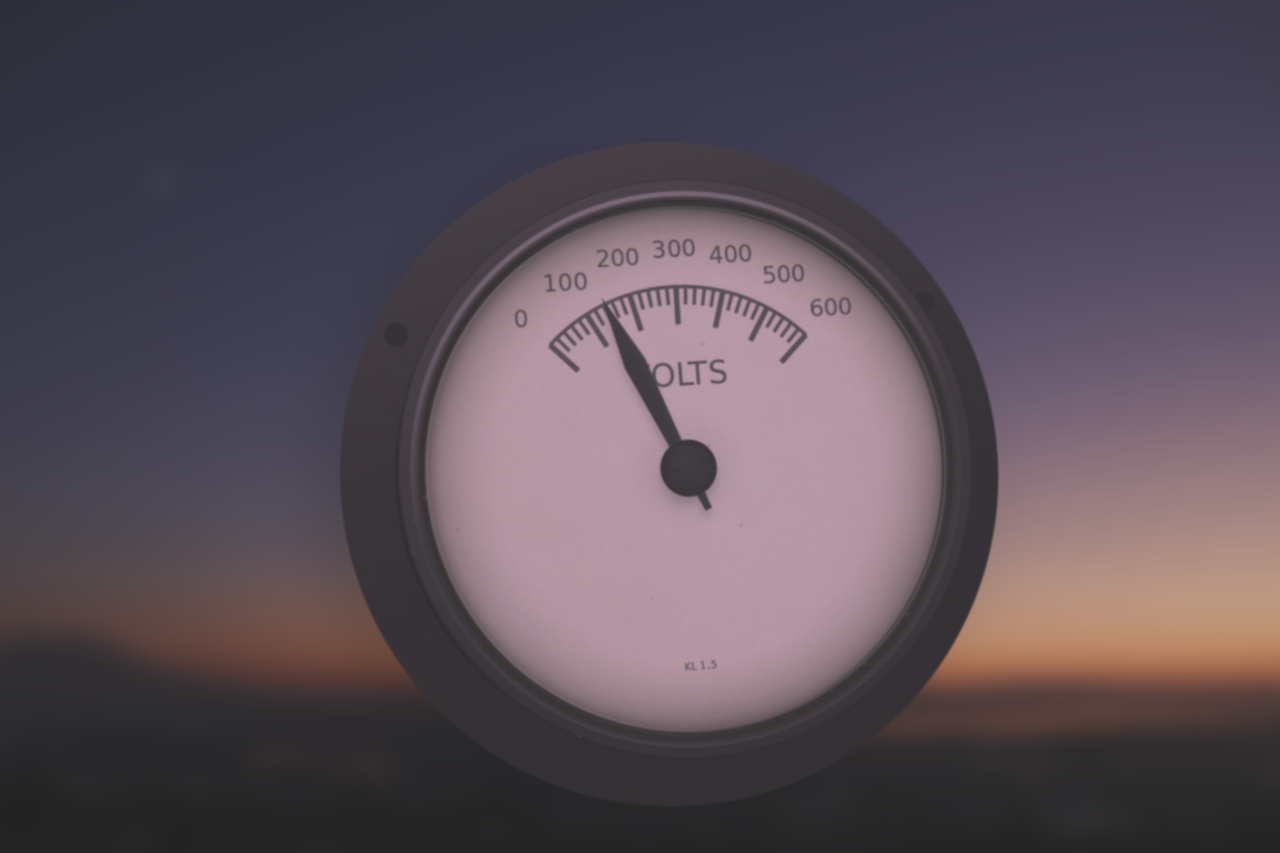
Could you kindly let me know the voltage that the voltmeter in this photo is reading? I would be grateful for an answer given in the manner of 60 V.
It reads 140 V
